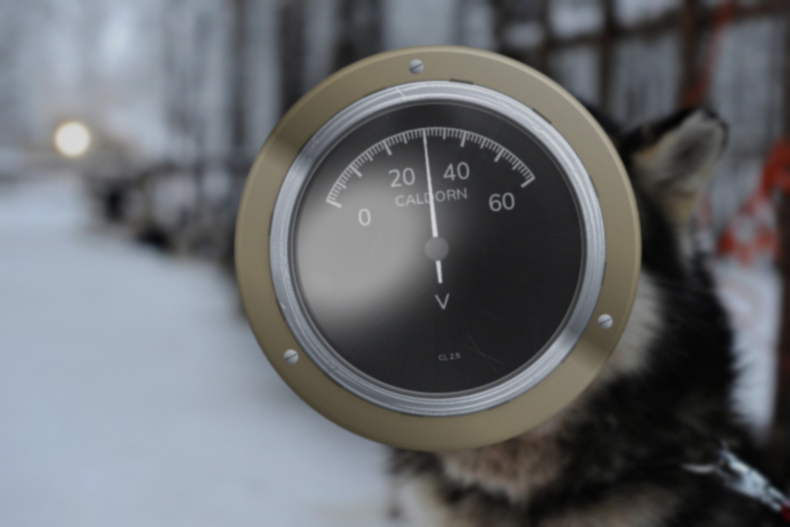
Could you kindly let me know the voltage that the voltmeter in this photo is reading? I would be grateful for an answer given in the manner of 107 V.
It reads 30 V
